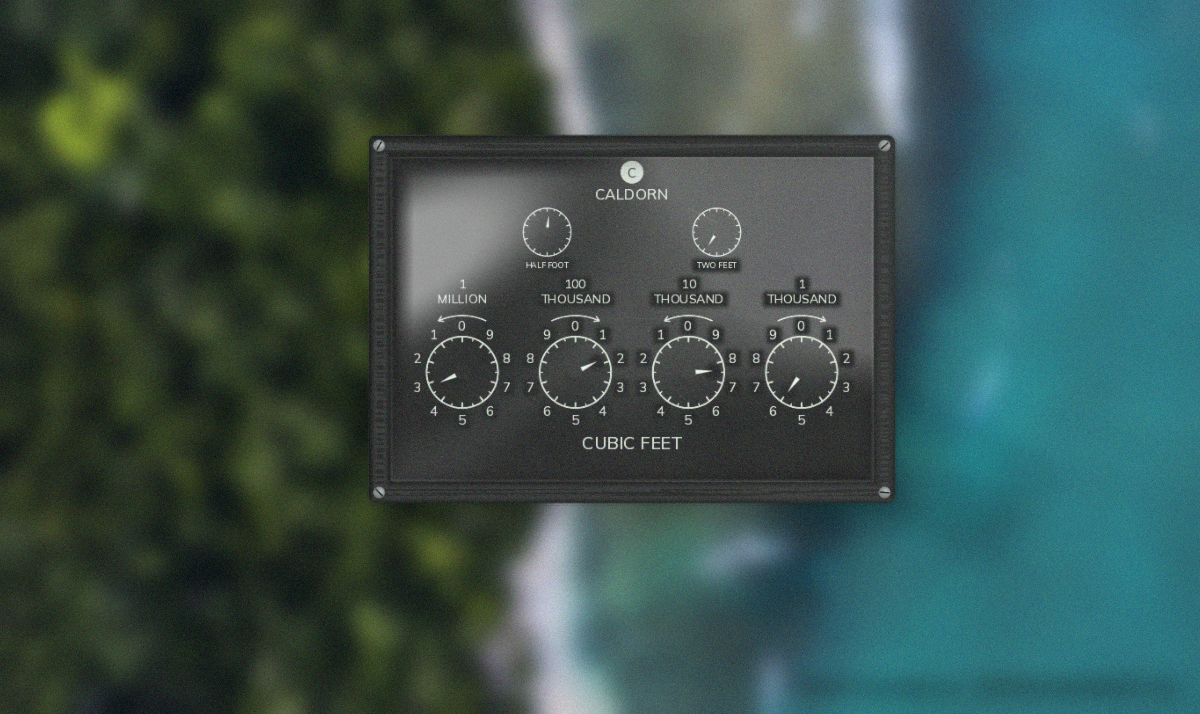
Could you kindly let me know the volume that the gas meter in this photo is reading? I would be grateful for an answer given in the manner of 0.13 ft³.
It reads 317600 ft³
